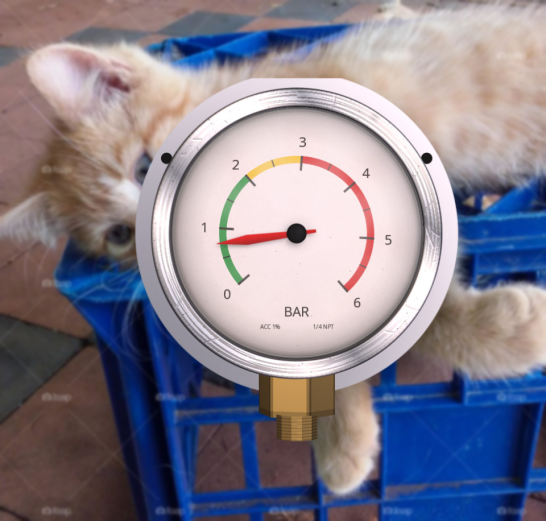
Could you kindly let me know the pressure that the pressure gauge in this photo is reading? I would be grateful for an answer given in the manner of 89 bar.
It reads 0.75 bar
